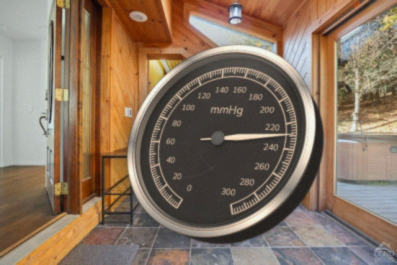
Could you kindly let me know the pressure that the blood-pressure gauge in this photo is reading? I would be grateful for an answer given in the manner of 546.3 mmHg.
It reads 230 mmHg
